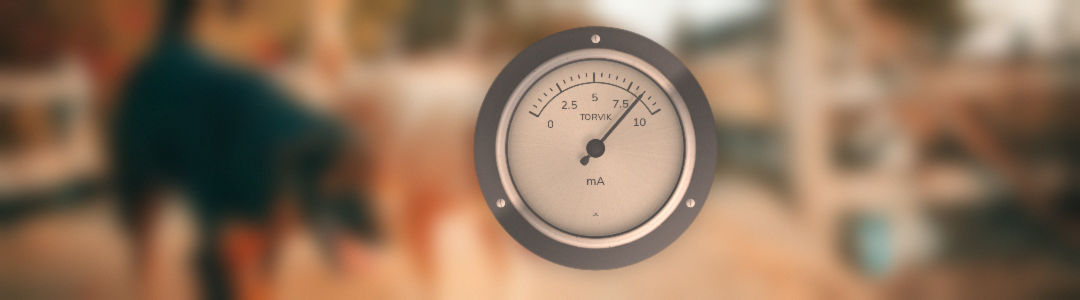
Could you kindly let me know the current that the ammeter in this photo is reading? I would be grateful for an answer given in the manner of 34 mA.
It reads 8.5 mA
